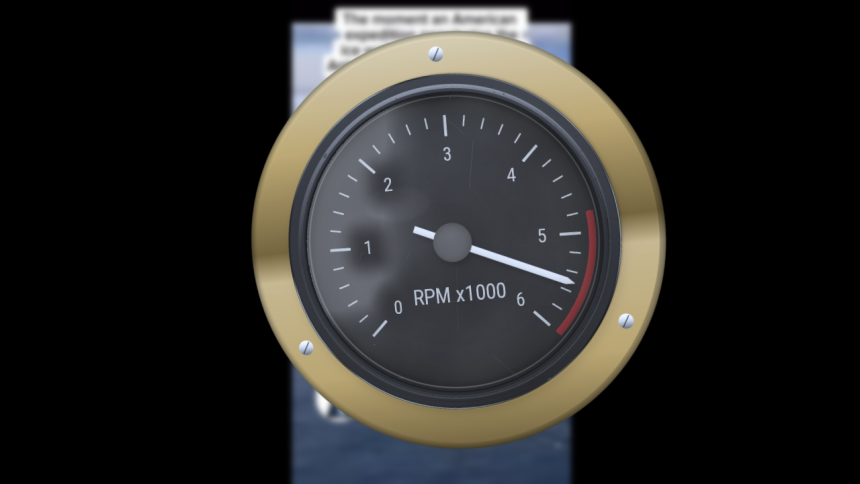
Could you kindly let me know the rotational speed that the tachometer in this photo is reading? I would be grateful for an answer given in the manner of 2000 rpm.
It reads 5500 rpm
